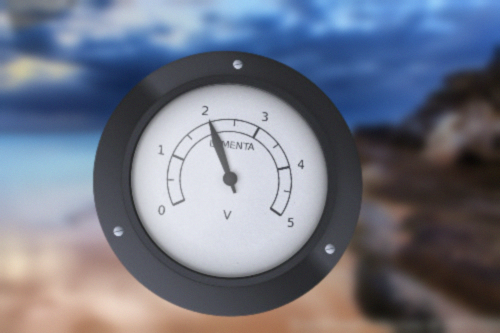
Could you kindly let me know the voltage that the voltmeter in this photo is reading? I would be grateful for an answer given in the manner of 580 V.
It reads 2 V
